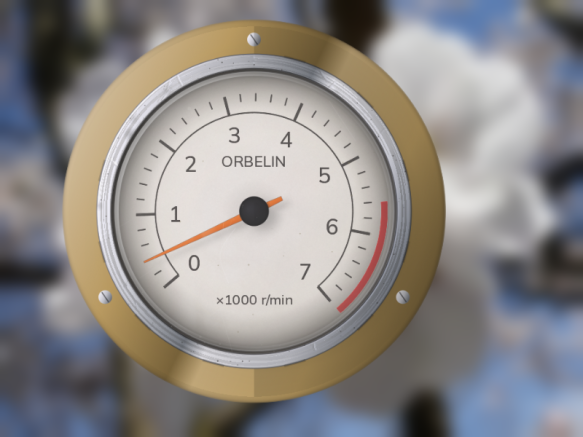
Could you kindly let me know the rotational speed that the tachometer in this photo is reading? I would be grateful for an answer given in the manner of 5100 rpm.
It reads 400 rpm
